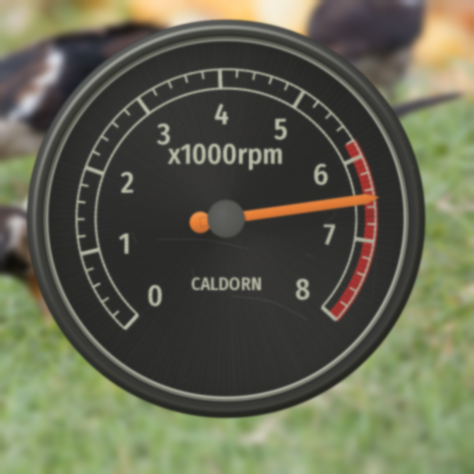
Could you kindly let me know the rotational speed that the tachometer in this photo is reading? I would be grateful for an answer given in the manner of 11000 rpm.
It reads 6500 rpm
